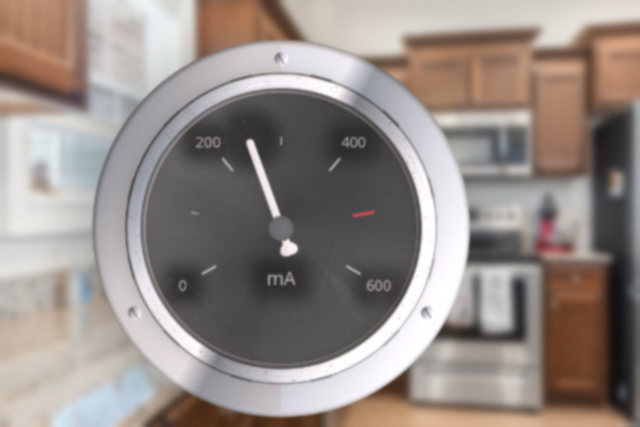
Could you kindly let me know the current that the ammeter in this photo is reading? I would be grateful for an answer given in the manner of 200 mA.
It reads 250 mA
